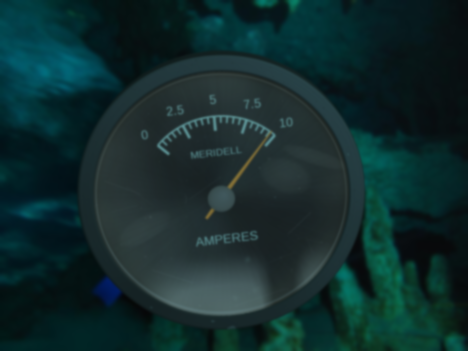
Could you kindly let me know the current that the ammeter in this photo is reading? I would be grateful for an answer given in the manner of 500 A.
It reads 9.5 A
